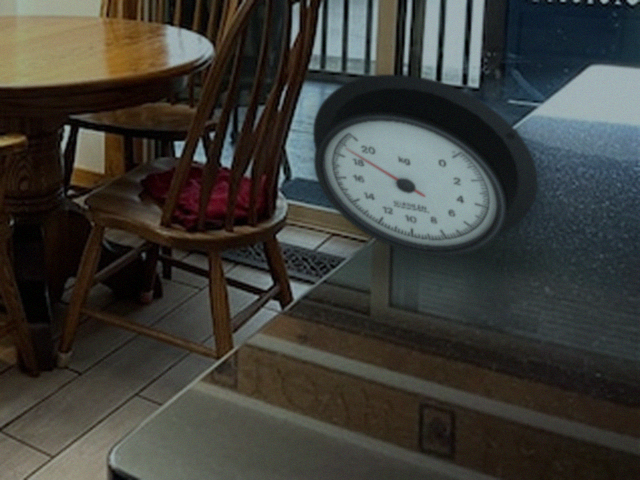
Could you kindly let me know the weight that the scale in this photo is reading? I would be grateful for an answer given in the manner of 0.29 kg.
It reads 19 kg
